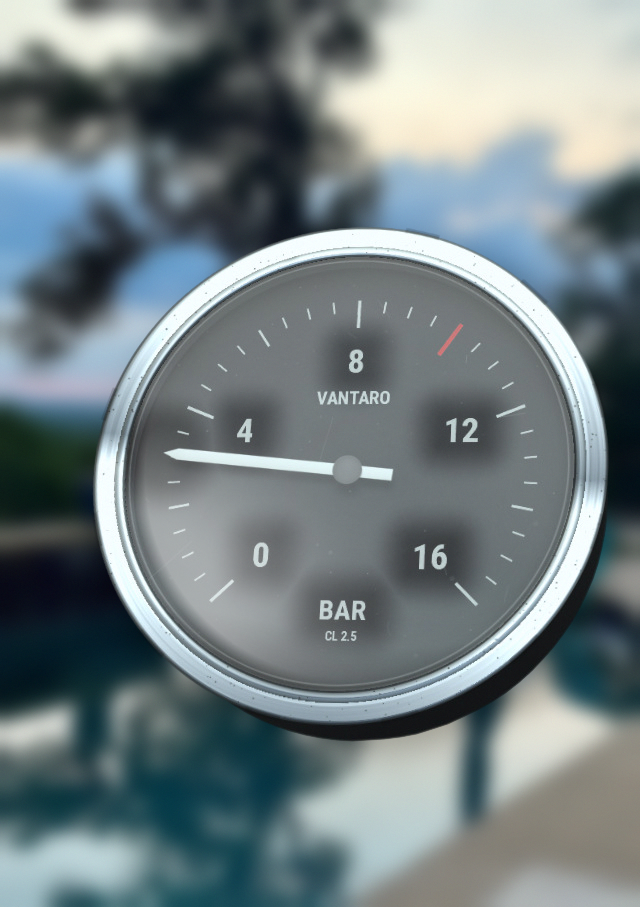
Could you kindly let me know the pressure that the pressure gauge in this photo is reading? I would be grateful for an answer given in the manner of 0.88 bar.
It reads 3 bar
